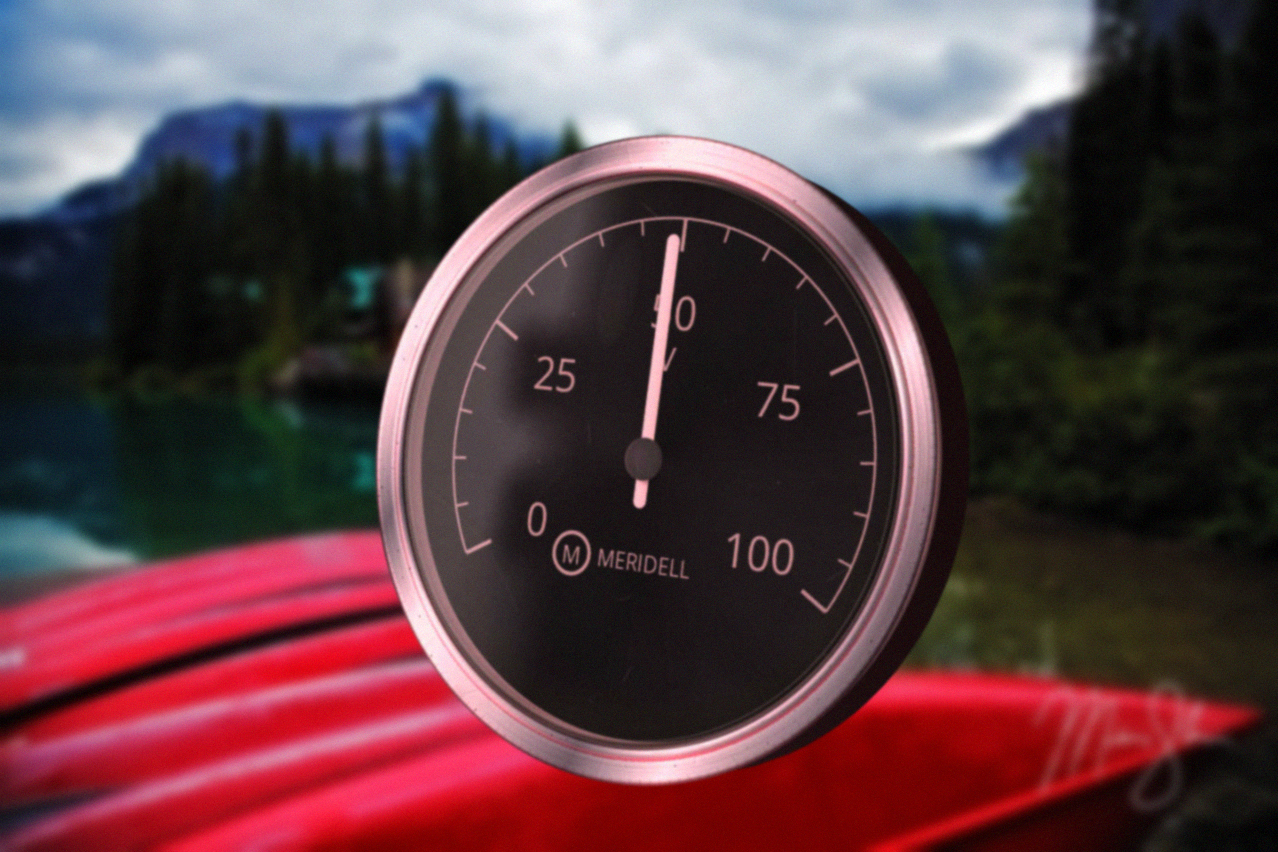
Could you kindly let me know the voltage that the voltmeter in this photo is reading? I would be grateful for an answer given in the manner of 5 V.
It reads 50 V
